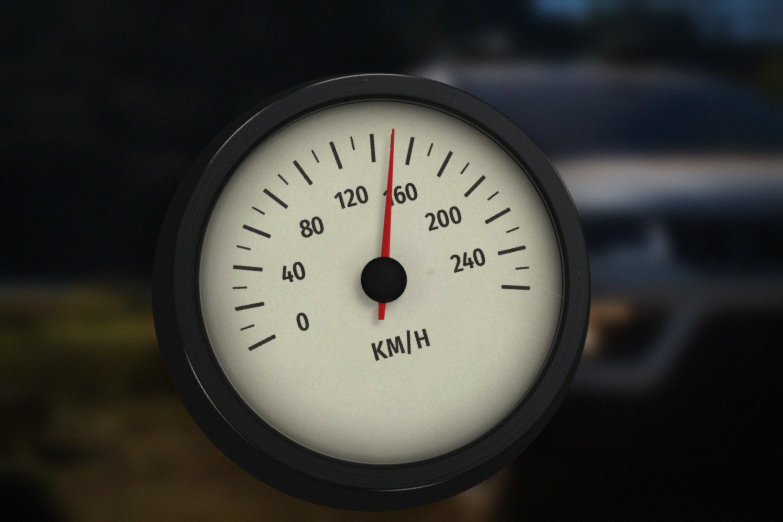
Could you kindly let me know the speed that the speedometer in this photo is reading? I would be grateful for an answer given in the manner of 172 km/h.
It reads 150 km/h
